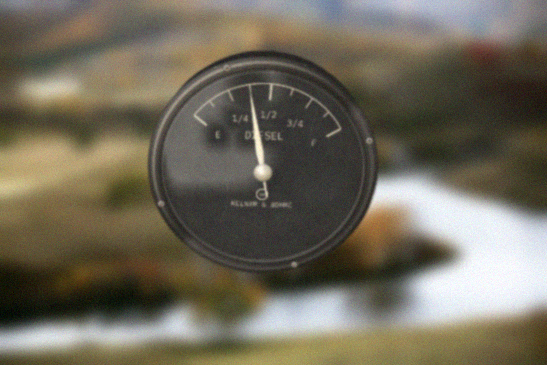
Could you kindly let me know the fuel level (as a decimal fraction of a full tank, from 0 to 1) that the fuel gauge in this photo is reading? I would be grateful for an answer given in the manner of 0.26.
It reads 0.375
